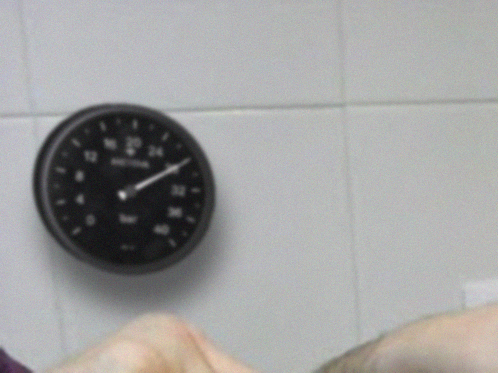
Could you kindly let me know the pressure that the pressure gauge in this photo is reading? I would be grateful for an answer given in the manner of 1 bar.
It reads 28 bar
